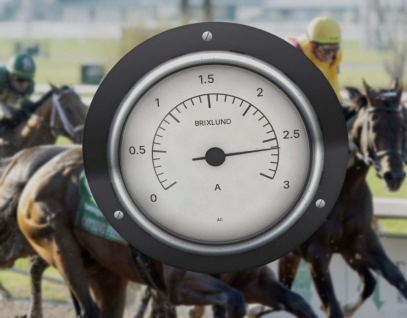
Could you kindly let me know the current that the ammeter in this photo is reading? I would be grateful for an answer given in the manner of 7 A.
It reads 2.6 A
